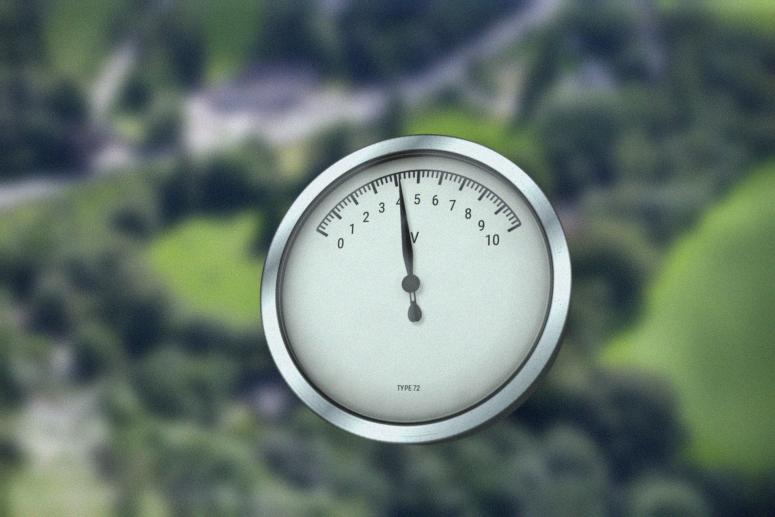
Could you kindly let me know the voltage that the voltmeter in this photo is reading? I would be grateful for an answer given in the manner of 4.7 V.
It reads 4.2 V
